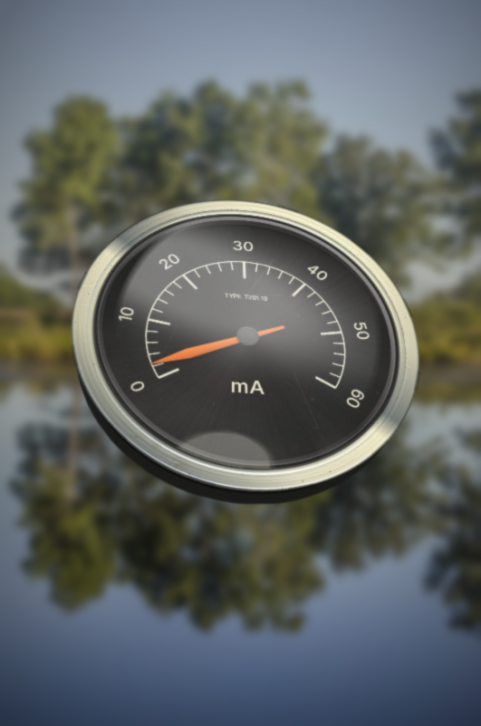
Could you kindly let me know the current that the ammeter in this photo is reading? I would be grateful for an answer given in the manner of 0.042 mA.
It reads 2 mA
